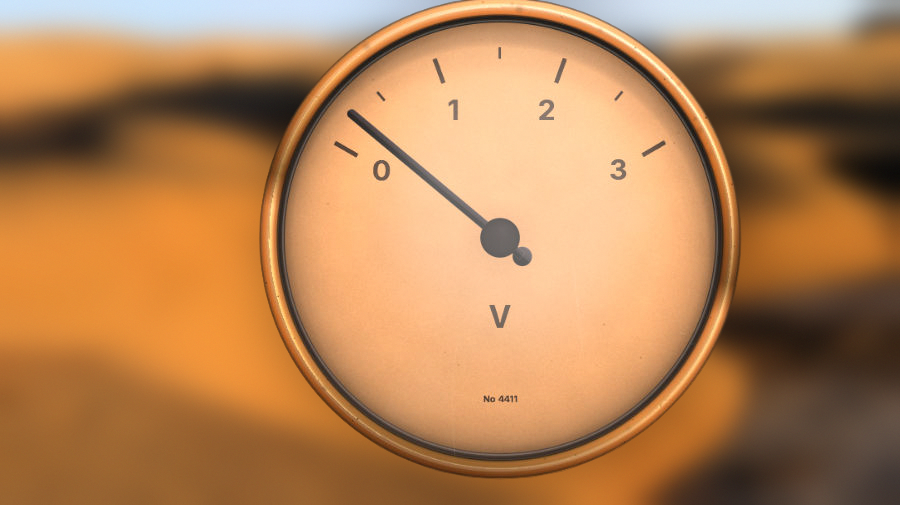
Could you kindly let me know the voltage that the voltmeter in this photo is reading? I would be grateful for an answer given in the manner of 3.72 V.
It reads 0.25 V
